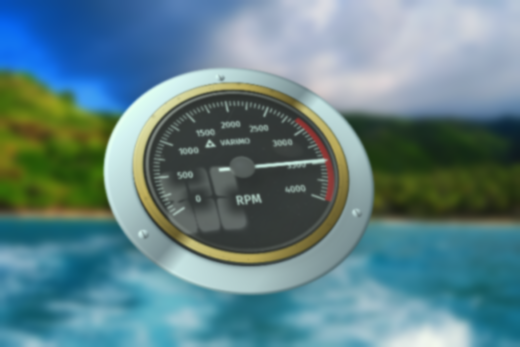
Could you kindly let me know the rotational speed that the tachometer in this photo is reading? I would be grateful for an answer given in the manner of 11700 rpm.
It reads 3500 rpm
